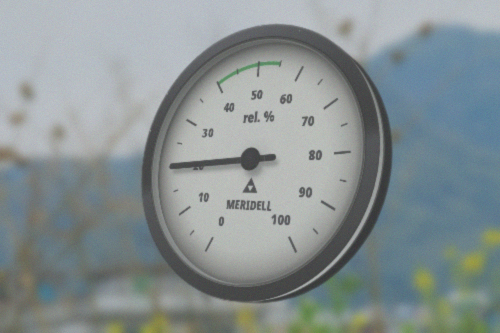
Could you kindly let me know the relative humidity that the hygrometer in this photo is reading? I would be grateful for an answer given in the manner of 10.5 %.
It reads 20 %
